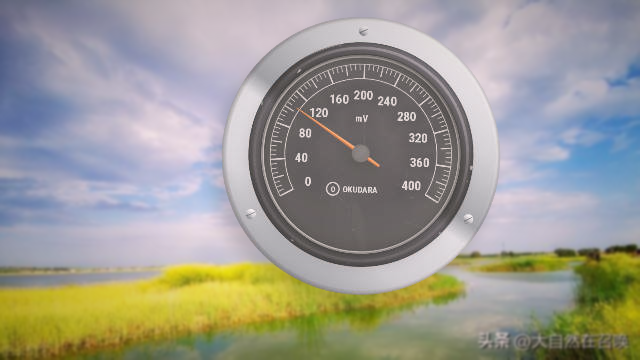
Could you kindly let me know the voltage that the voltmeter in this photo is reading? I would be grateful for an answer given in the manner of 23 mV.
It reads 105 mV
